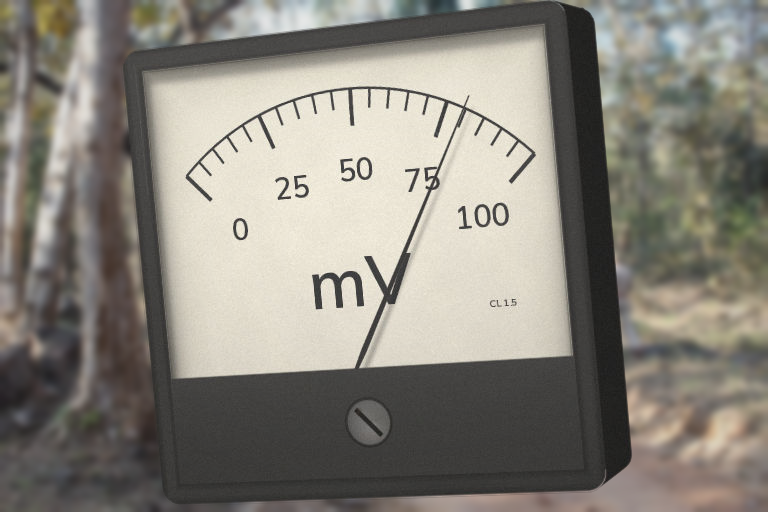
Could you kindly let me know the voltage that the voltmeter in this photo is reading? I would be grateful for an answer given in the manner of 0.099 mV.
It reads 80 mV
